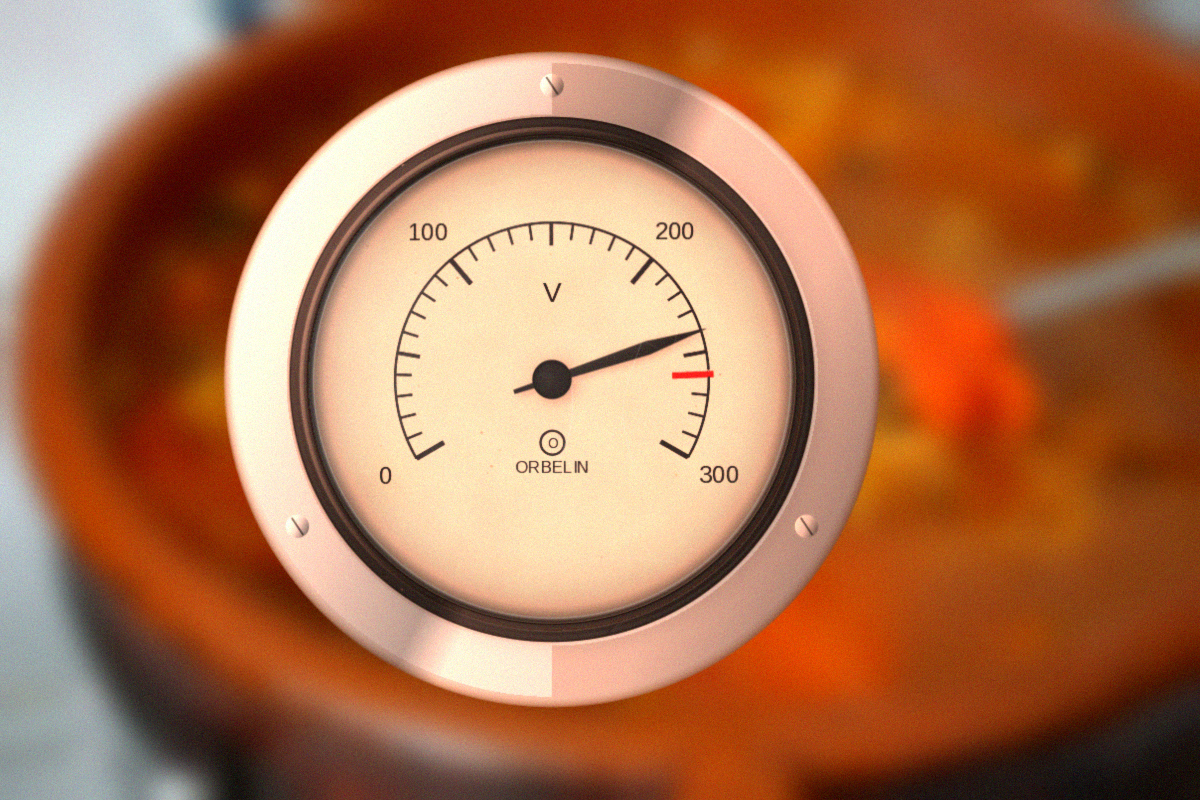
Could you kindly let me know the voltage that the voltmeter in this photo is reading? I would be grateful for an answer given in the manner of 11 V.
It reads 240 V
